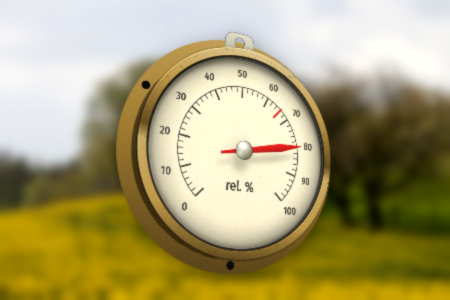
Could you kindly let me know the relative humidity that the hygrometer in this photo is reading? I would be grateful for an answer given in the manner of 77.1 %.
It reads 80 %
